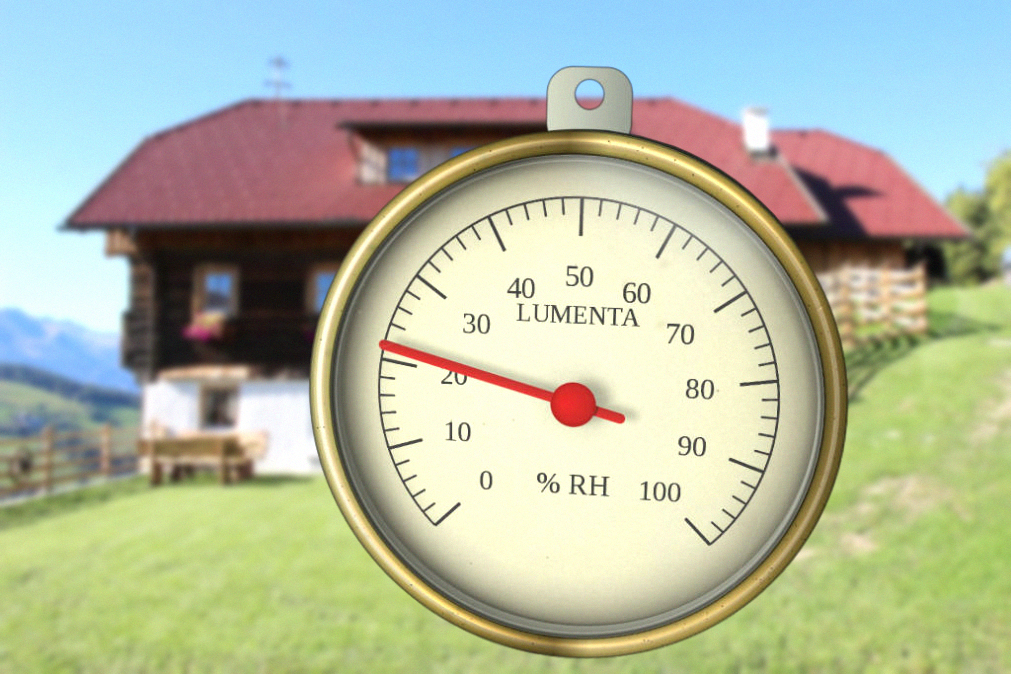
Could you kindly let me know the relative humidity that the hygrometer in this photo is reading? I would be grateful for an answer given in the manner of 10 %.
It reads 22 %
